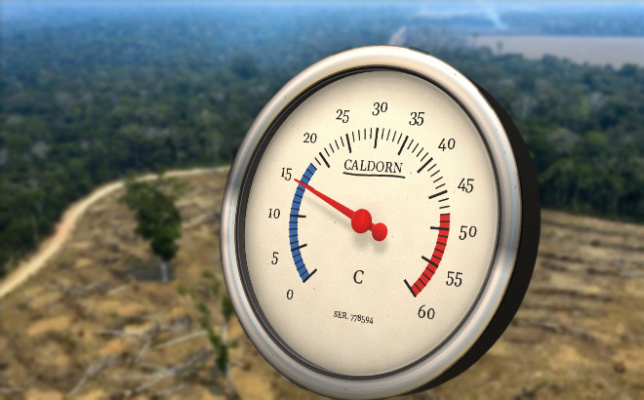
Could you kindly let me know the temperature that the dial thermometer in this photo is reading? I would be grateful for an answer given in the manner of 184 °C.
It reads 15 °C
